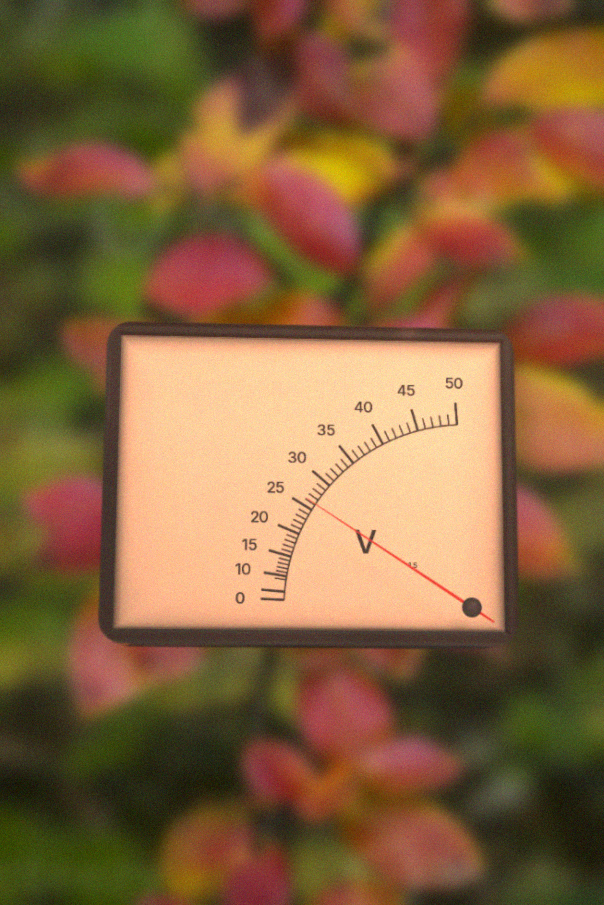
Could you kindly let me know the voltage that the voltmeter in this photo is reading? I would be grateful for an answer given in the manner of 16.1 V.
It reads 26 V
